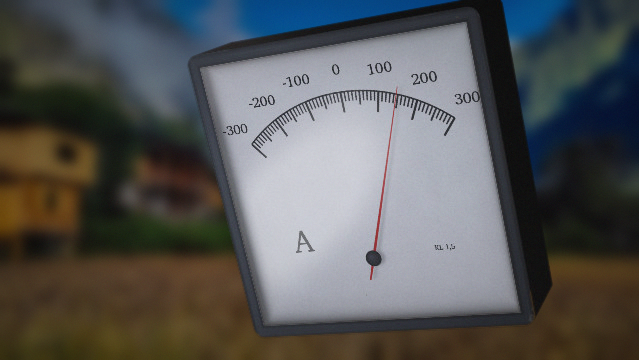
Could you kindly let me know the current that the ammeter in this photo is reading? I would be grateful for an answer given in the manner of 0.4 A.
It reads 150 A
